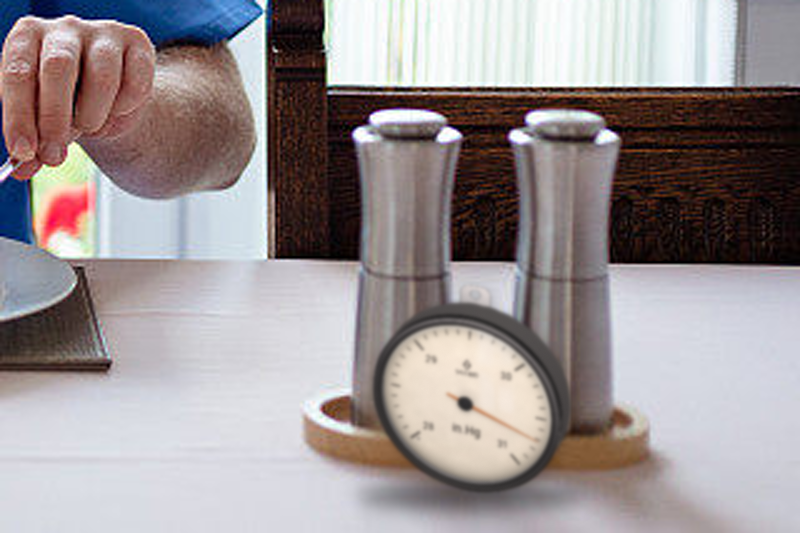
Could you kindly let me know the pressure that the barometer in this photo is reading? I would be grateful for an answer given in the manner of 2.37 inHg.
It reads 30.7 inHg
